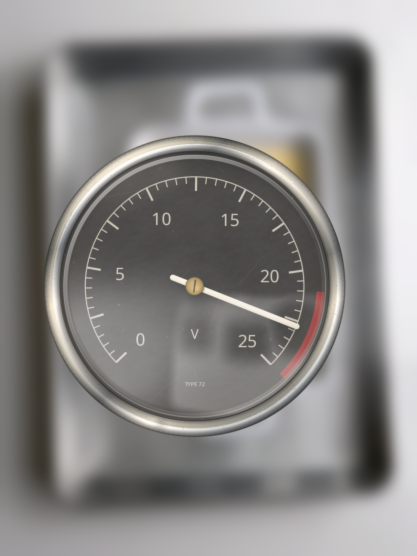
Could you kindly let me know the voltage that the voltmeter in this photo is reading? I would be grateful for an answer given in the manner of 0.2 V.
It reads 22.75 V
